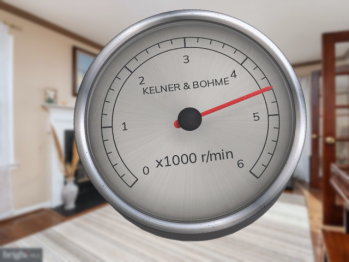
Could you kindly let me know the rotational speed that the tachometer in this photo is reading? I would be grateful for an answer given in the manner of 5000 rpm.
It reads 4600 rpm
